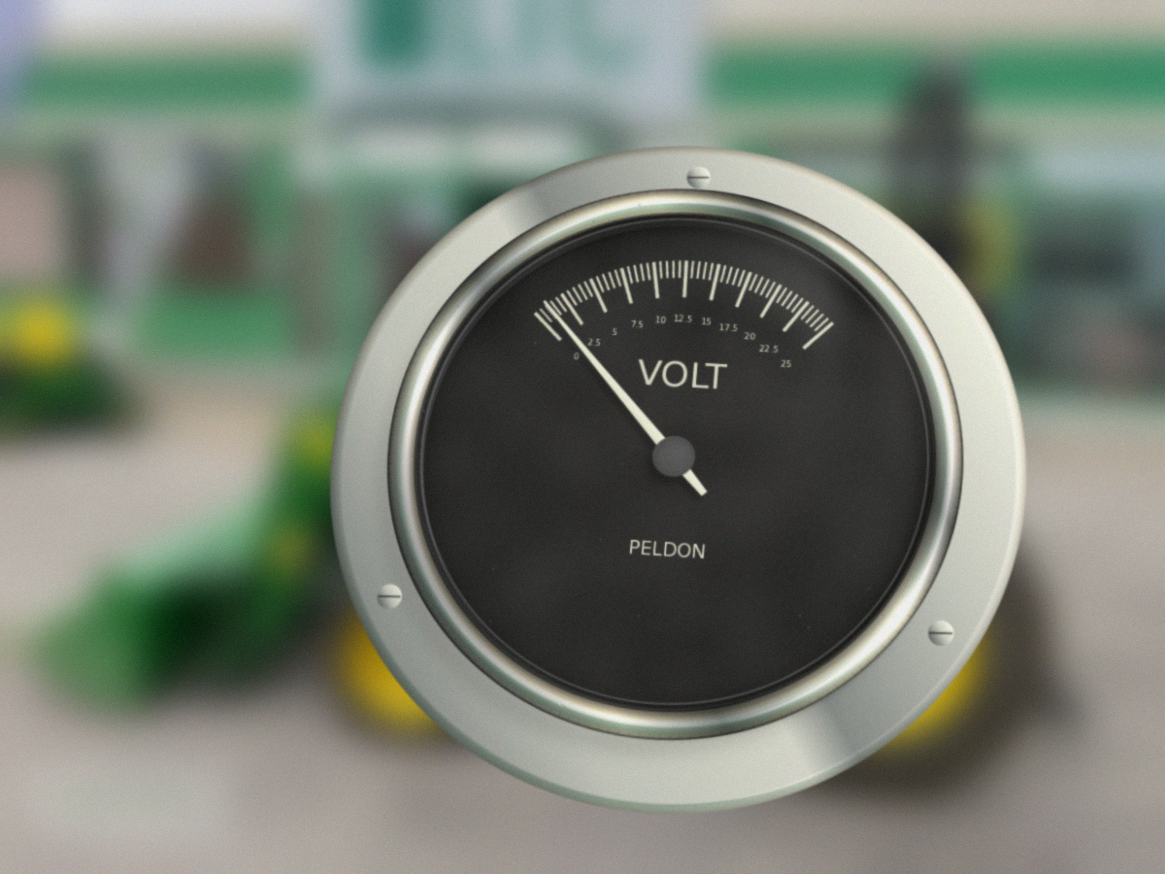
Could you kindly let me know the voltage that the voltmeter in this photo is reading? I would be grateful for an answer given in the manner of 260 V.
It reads 1 V
